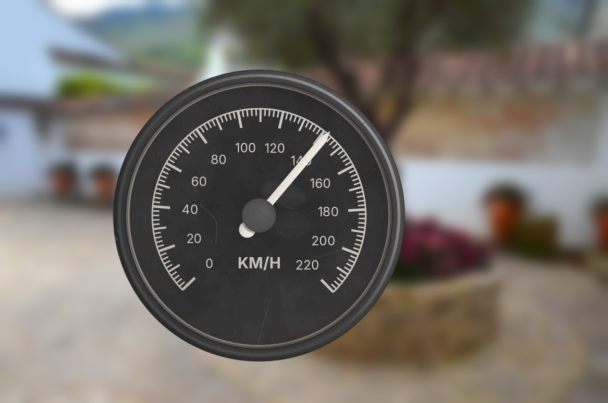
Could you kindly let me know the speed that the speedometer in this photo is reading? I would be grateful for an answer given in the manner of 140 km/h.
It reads 142 km/h
